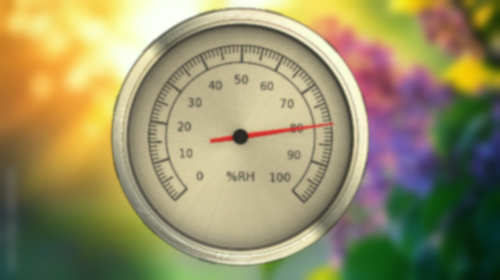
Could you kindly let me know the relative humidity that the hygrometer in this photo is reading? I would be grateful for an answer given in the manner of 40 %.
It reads 80 %
